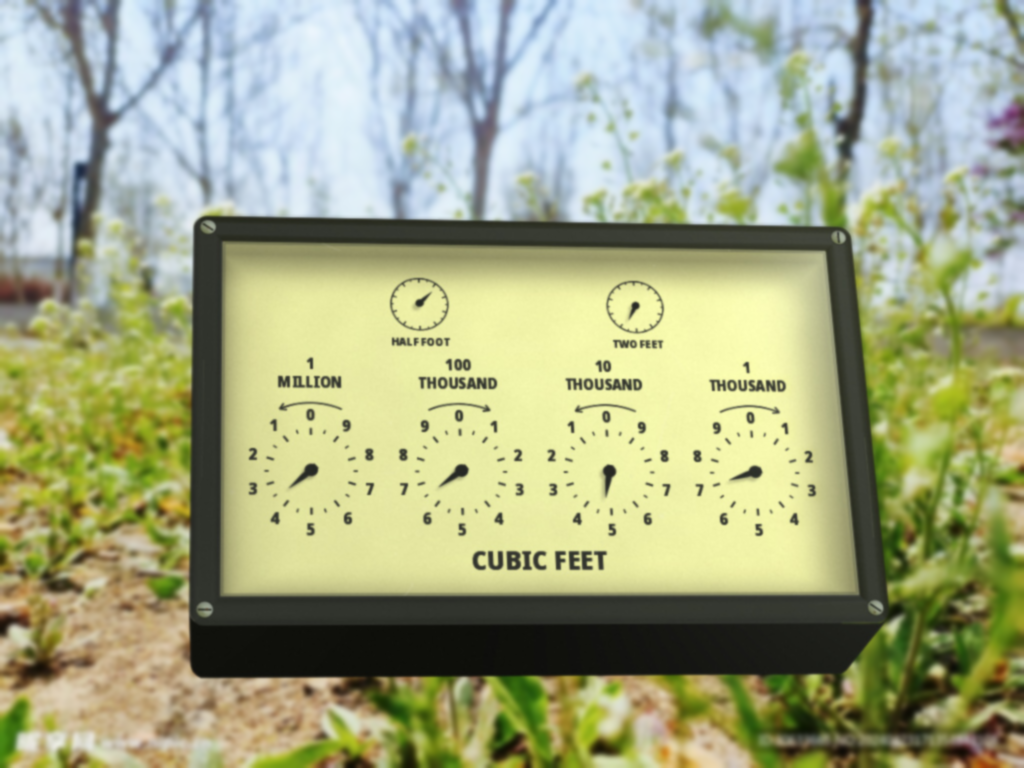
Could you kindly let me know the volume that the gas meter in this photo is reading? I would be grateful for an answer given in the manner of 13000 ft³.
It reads 364700 ft³
